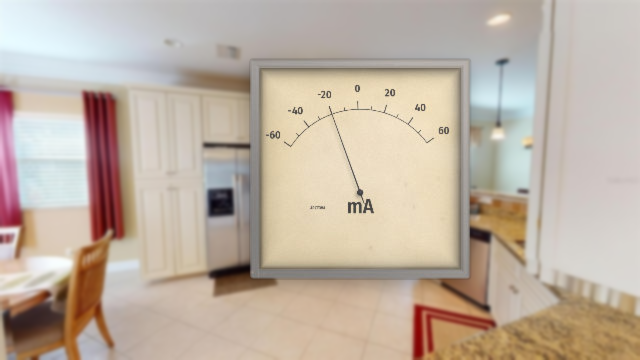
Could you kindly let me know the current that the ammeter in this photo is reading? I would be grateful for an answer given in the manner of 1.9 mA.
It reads -20 mA
